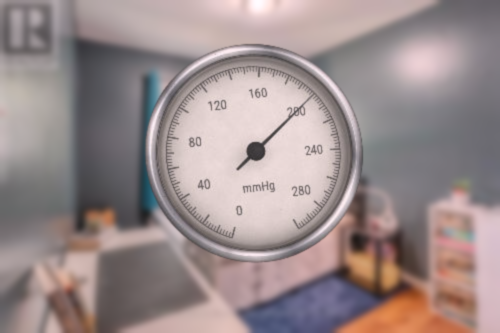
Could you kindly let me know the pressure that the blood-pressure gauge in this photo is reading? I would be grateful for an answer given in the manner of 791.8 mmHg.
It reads 200 mmHg
